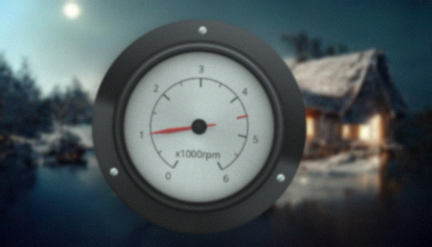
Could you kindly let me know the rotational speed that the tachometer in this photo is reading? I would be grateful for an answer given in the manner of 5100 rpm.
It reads 1000 rpm
